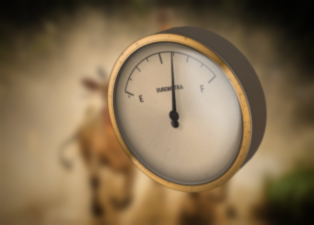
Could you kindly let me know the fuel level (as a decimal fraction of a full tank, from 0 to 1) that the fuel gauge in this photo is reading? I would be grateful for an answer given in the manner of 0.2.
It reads 0.625
